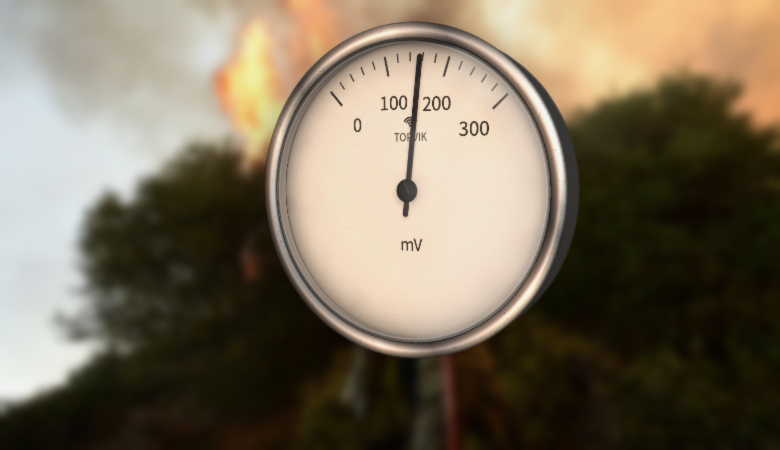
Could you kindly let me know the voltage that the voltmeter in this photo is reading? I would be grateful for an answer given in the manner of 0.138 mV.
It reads 160 mV
